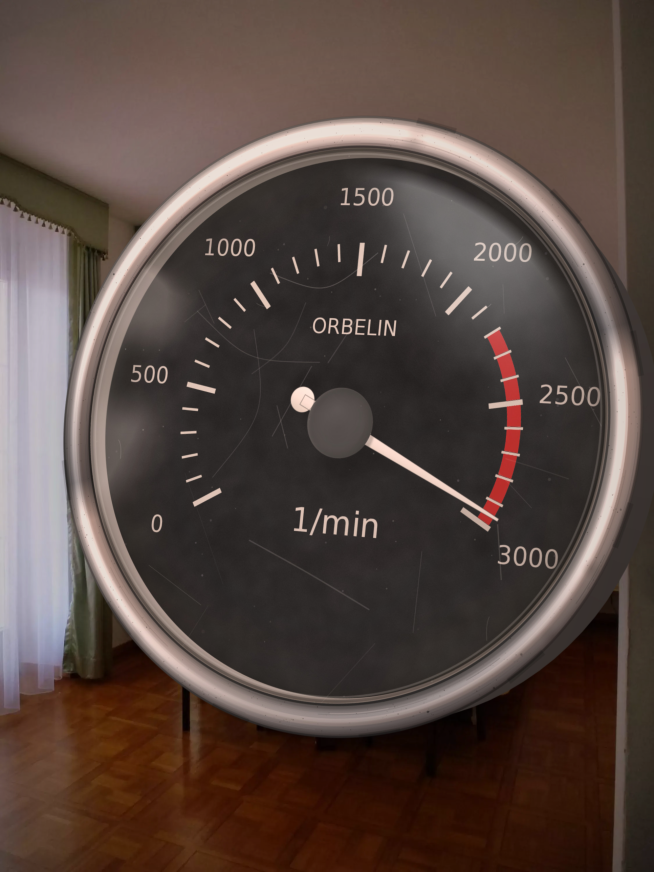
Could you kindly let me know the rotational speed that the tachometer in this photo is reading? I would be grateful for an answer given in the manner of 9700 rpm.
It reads 2950 rpm
